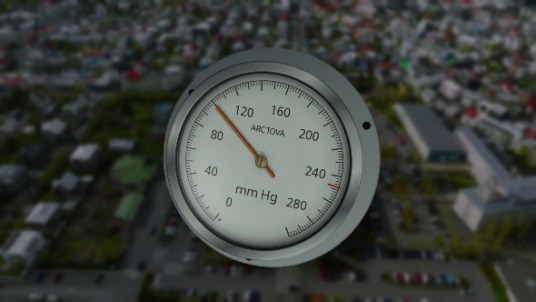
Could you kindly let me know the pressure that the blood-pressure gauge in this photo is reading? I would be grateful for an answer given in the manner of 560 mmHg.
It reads 100 mmHg
